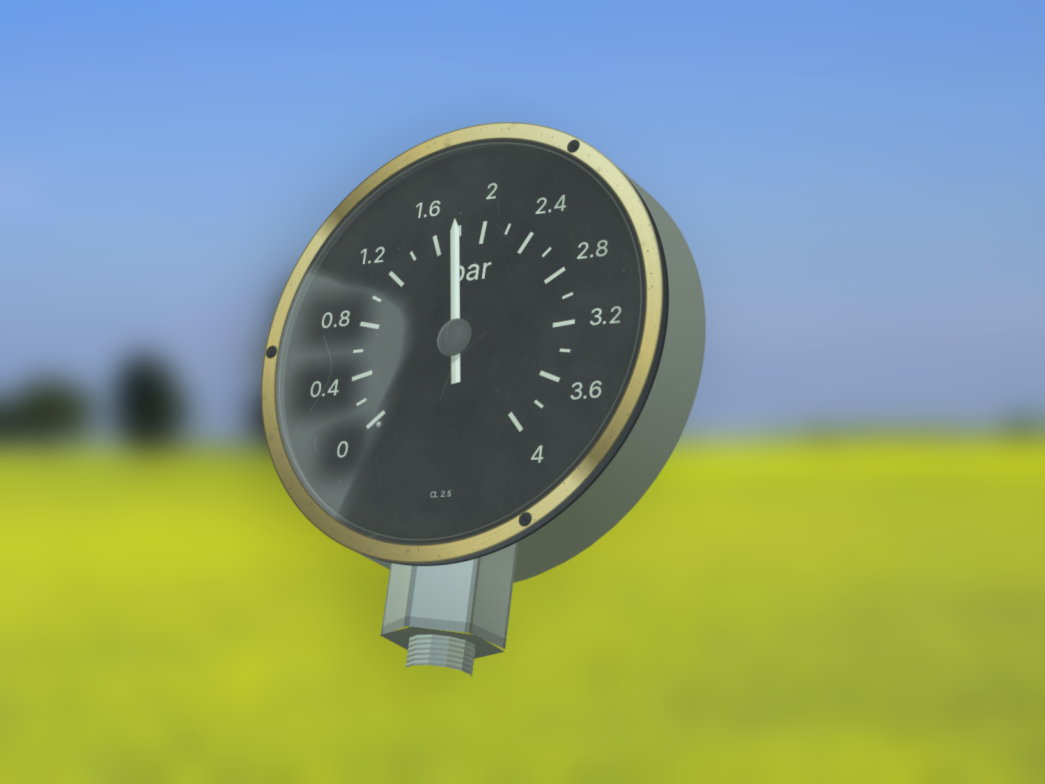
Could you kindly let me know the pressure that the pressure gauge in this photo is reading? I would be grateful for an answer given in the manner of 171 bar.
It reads 1.8 bar
